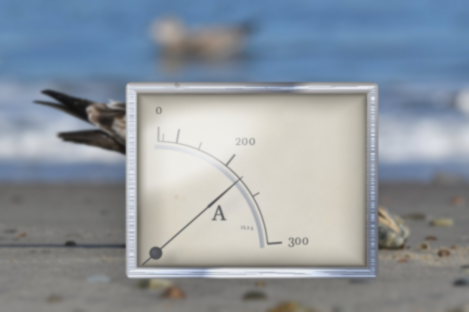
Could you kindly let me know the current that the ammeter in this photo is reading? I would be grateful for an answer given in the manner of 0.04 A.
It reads 225 A
